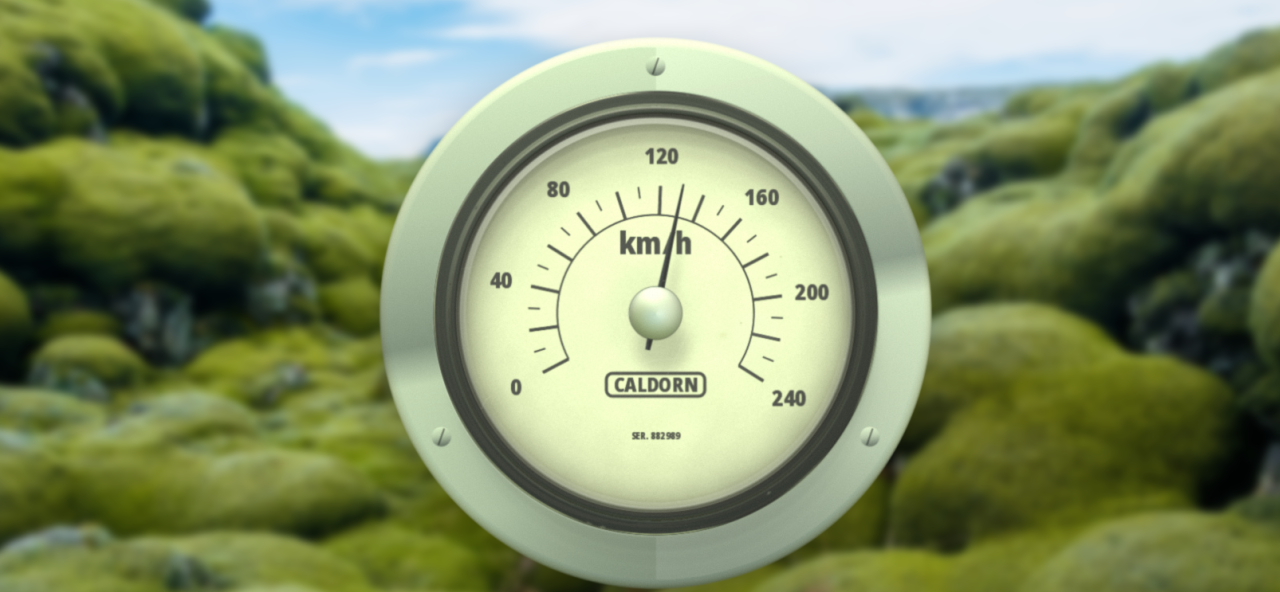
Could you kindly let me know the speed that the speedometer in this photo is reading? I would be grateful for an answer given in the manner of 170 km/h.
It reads 130 km/h
